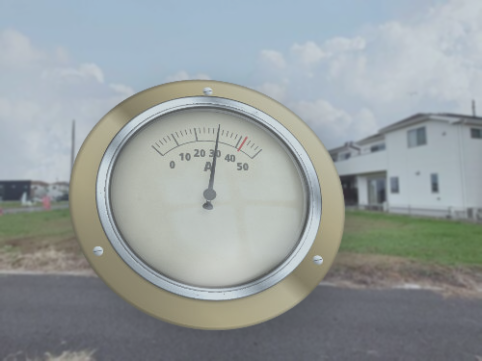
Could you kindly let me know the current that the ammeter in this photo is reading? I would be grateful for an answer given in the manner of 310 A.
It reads 30 A
